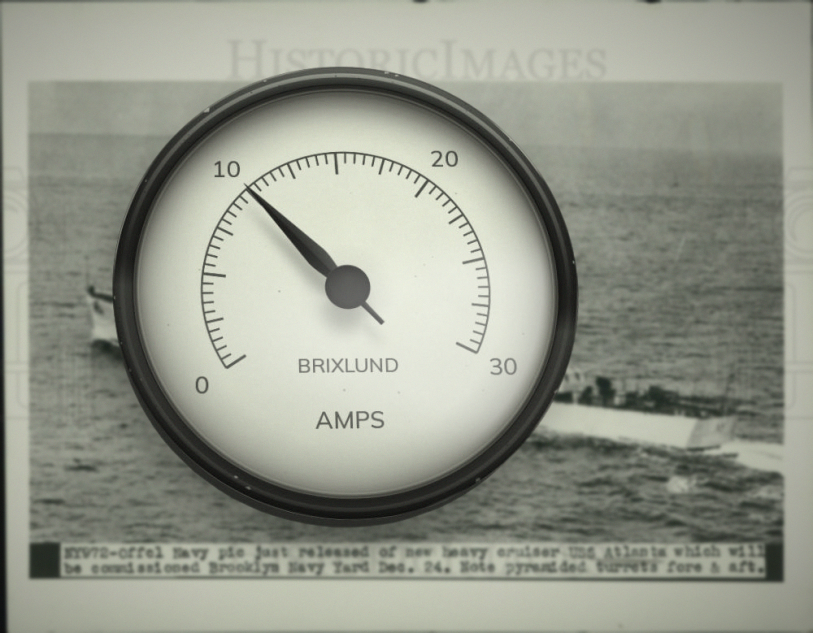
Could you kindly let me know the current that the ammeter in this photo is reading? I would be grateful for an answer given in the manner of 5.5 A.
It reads 10 A
